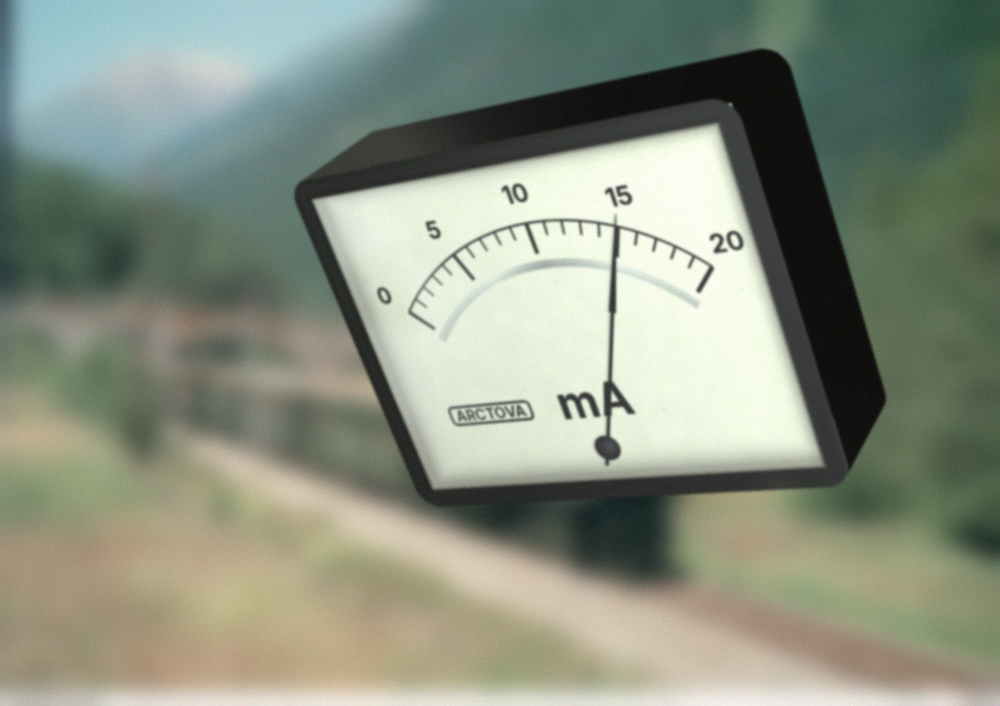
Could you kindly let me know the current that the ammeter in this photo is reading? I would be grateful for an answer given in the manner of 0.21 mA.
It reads 15 mA
